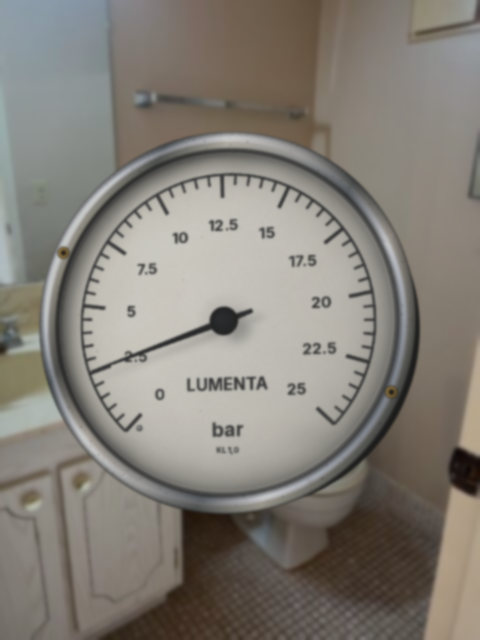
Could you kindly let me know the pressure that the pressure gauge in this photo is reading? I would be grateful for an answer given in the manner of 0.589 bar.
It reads 2.5 bar
